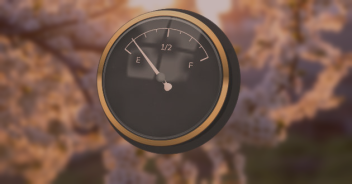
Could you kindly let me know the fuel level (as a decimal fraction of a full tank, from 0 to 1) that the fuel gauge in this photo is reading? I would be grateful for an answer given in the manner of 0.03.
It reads 0.125
